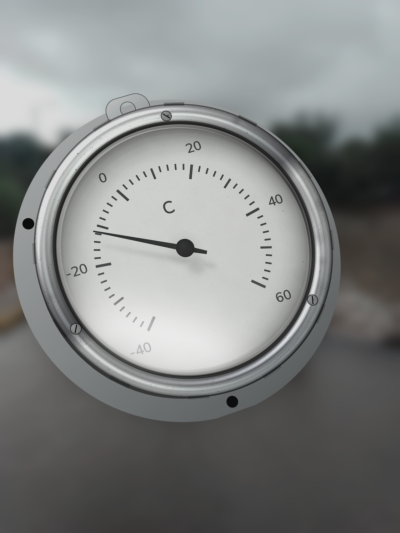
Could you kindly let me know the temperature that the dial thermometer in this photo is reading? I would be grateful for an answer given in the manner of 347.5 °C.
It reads -12 °C
